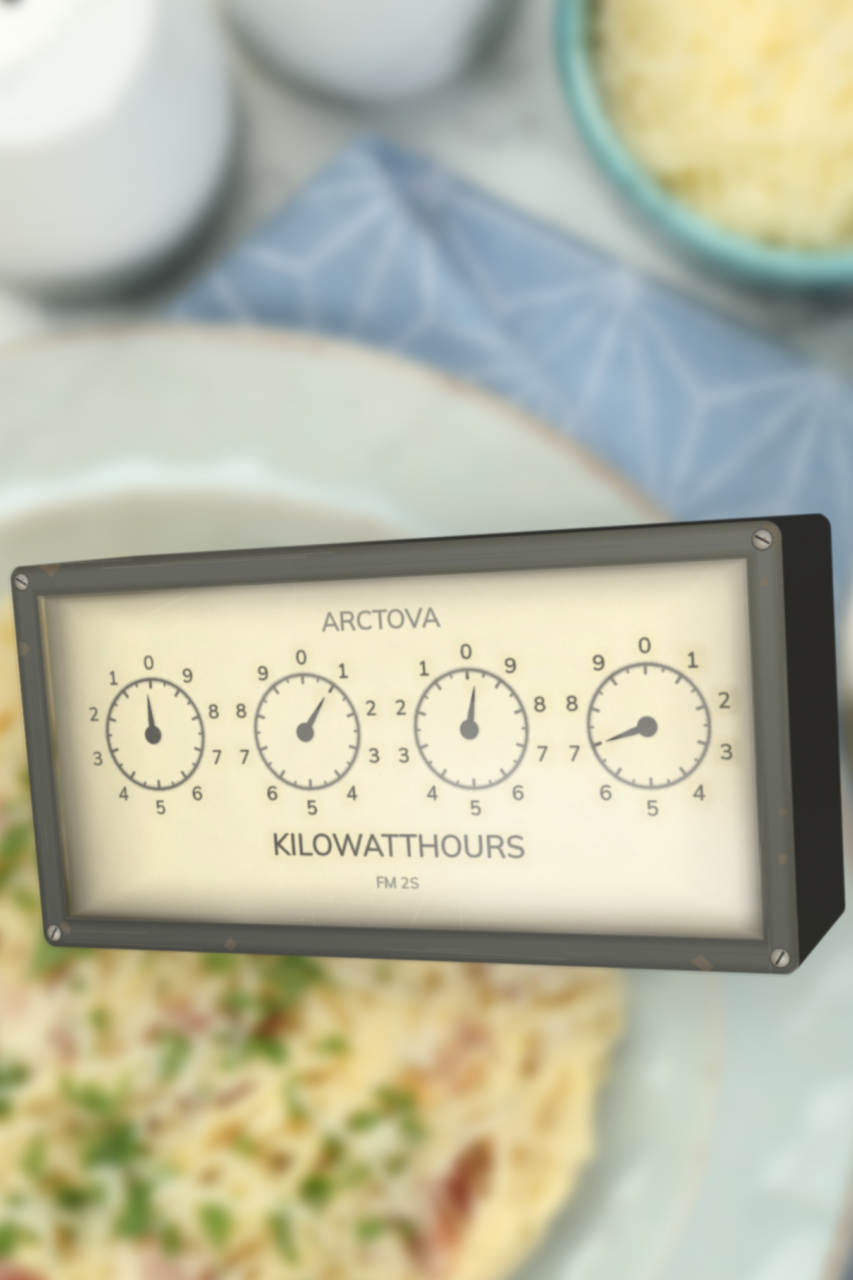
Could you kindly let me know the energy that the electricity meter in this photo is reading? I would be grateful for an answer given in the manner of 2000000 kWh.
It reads 97 kWh
